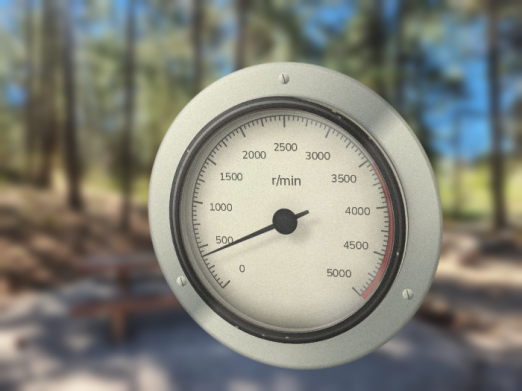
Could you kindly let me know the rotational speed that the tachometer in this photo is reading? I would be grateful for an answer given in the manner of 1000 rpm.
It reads 400 rpm
